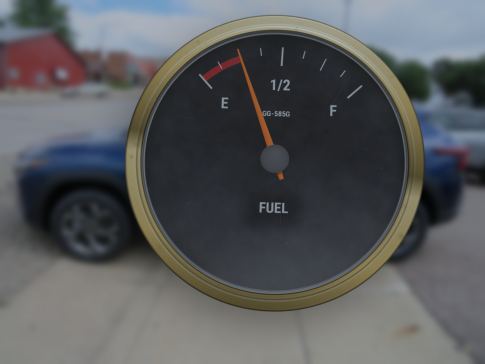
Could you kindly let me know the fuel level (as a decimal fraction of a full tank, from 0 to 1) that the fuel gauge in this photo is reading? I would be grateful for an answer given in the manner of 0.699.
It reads 0.25
